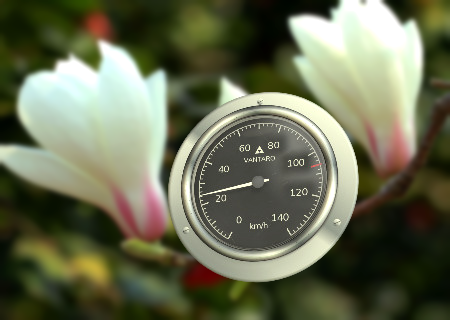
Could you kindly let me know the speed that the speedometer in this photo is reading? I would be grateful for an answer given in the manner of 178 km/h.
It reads 24 km/h
